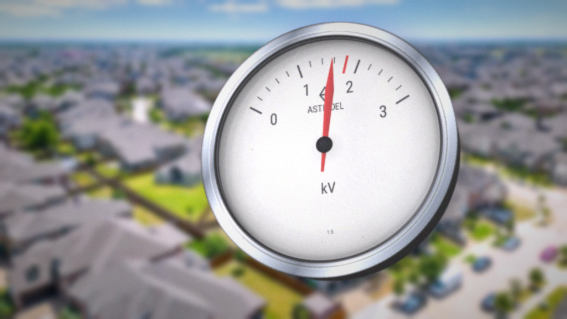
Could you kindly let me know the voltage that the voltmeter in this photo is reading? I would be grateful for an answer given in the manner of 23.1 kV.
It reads 1.6 kV
